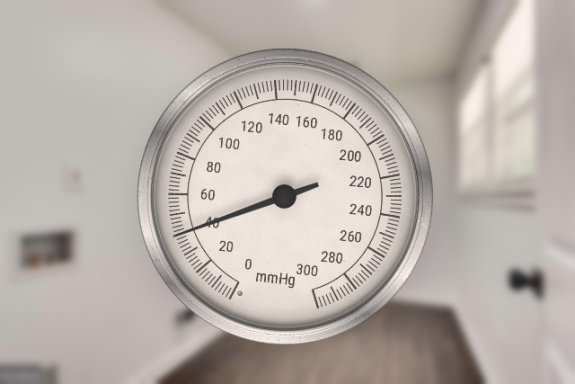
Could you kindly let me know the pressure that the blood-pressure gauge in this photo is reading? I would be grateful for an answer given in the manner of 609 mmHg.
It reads 40 mmHg
